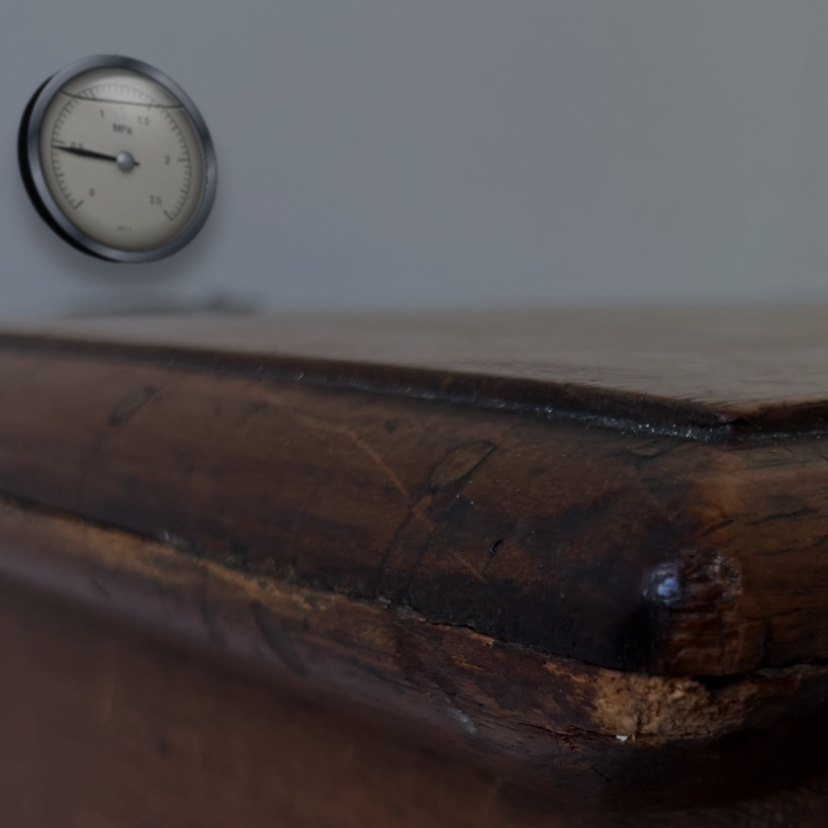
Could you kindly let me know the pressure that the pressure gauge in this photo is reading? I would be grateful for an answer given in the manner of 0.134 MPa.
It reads 0.45 MPa
